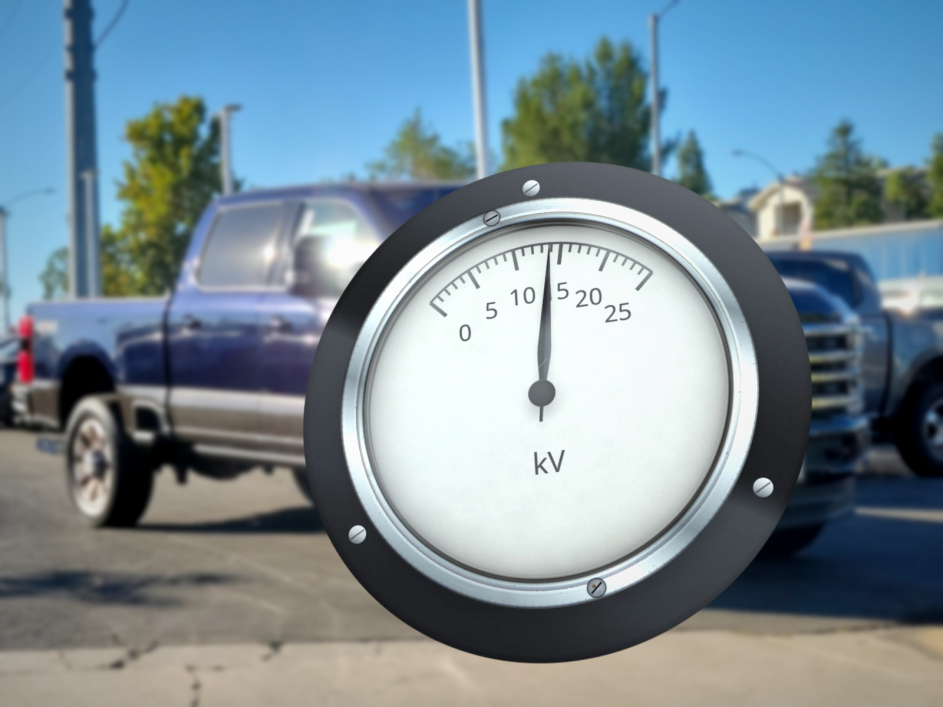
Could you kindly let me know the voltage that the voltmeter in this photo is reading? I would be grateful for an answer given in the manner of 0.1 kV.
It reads 14 kV
